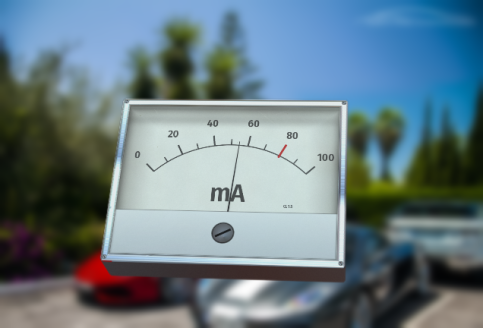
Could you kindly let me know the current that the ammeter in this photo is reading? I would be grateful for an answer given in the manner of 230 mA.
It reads 55 mA
